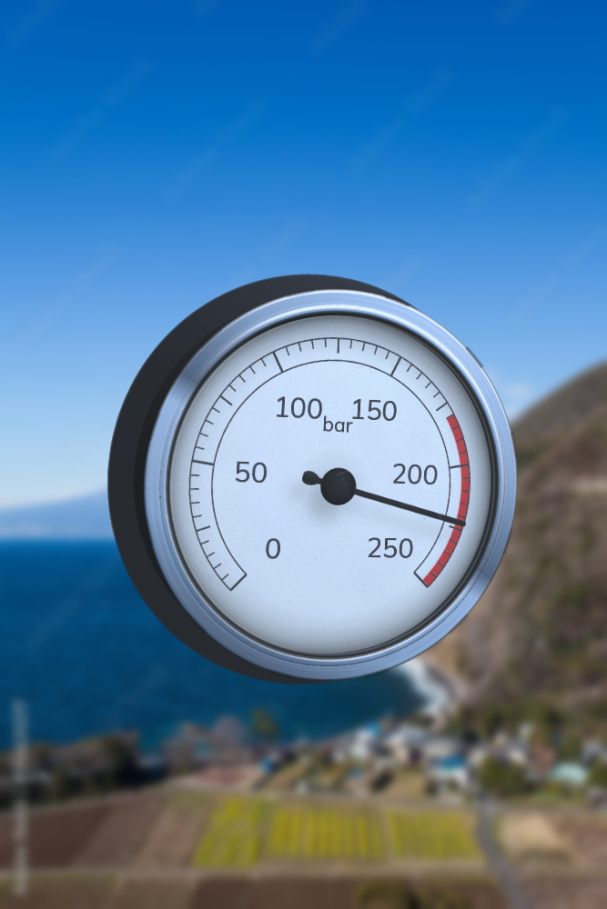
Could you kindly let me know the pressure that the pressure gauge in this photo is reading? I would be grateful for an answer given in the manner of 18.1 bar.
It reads 222.5 bar
